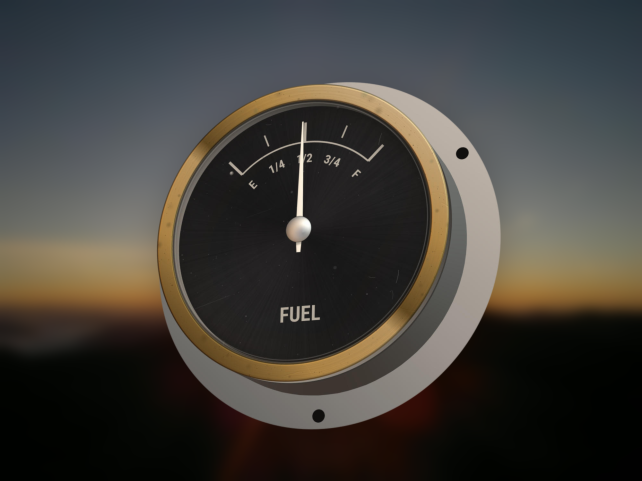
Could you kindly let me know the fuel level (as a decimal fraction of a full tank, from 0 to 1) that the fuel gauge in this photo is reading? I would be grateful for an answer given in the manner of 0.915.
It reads 0.5
